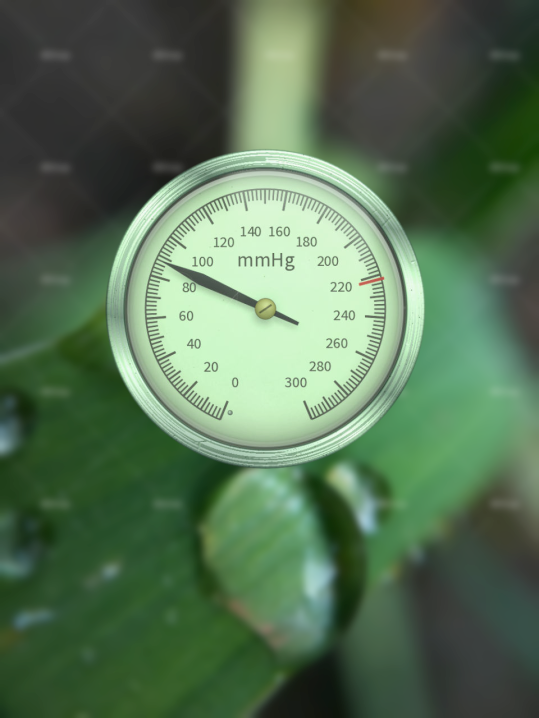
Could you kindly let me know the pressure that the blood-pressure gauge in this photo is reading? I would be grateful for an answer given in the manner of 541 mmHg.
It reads 88 mmHg
